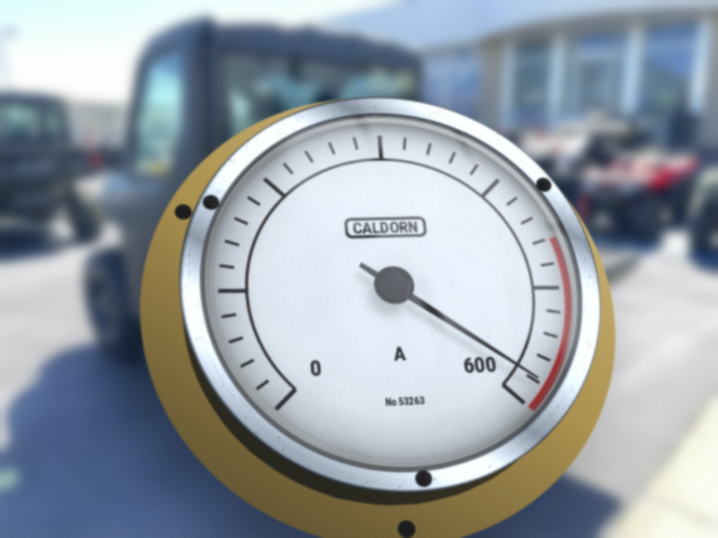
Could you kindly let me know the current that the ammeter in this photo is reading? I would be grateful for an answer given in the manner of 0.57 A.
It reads 580 A
